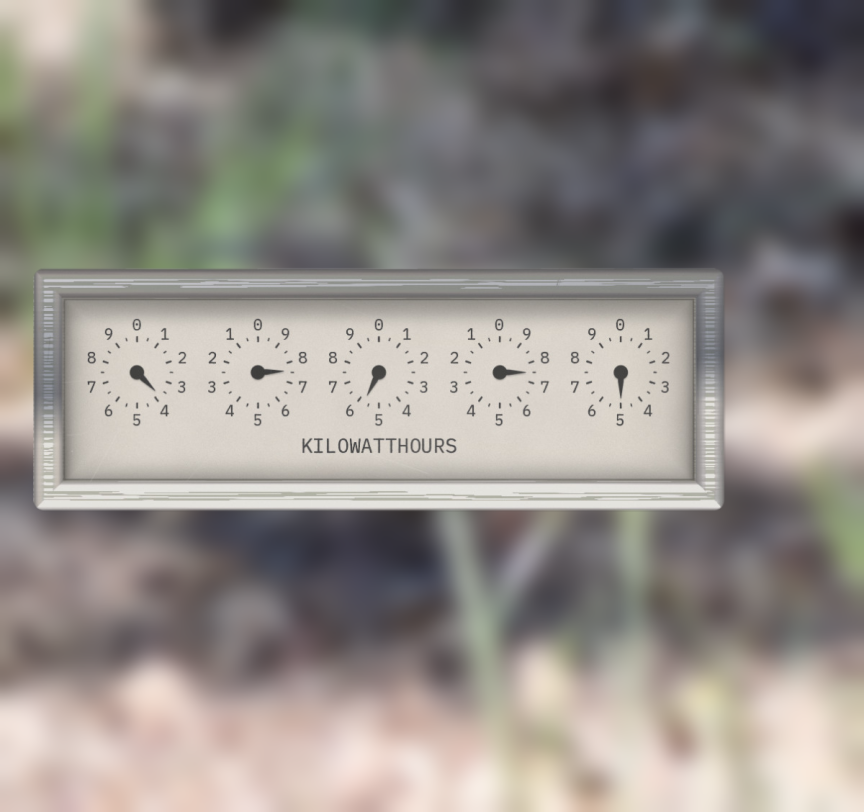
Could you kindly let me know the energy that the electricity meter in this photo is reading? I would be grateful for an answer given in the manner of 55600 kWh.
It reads 37575 kWh
